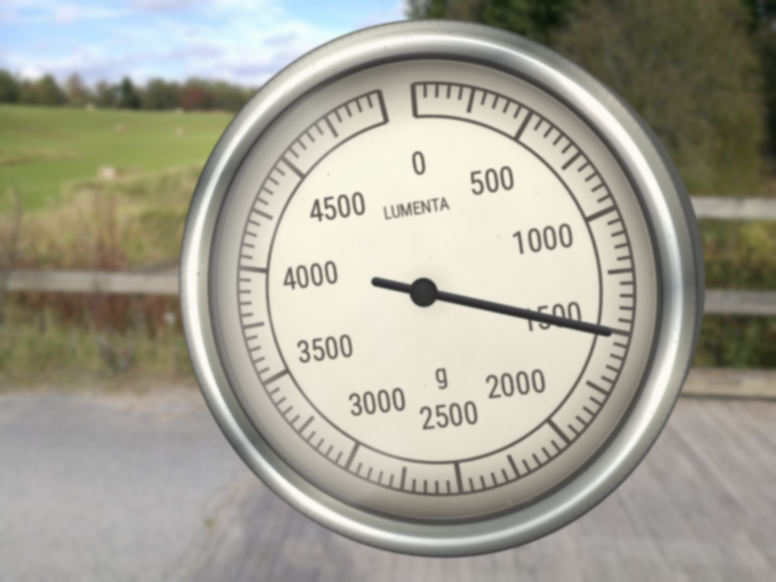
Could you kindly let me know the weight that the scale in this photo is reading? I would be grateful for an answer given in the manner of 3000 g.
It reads 1500 g
